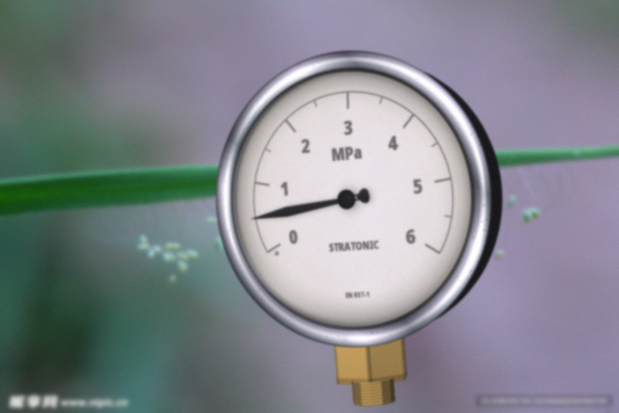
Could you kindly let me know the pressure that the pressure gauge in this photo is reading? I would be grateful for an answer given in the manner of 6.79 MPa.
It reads 0.5 MPa
